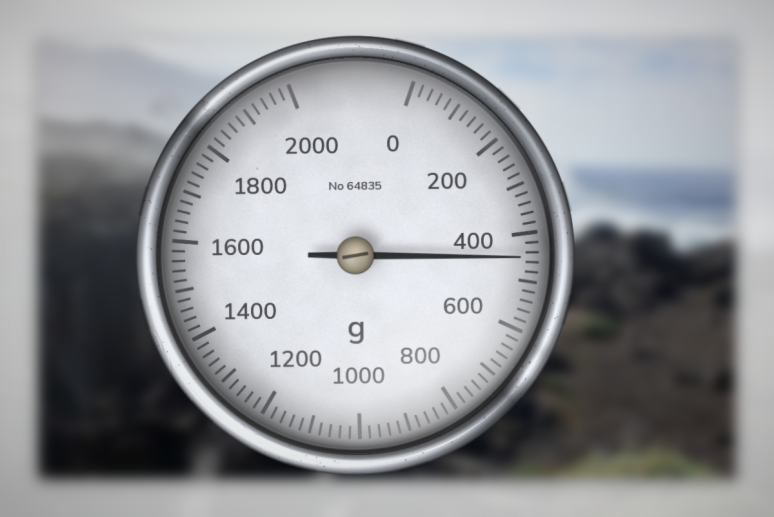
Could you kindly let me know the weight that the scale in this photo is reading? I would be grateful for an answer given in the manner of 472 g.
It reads 450 g
